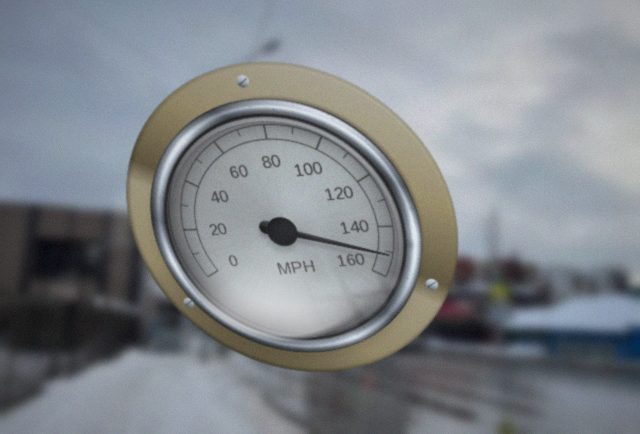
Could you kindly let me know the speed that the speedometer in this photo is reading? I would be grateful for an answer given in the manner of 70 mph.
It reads 150 mph
